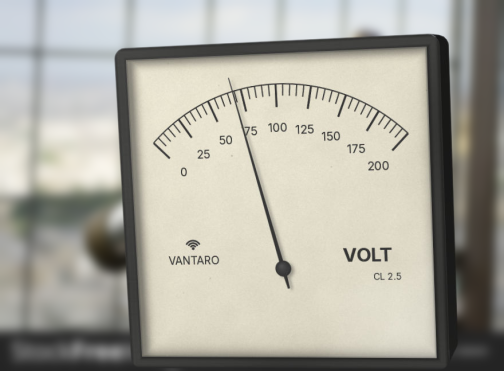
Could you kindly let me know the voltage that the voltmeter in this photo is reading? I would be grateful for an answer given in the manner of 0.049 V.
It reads 70 V
